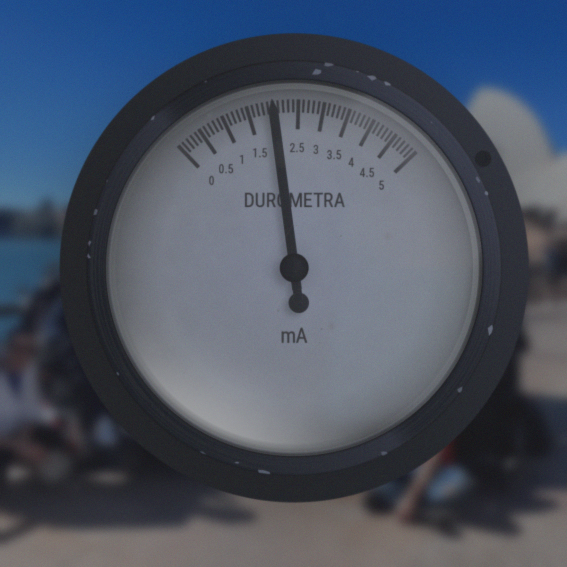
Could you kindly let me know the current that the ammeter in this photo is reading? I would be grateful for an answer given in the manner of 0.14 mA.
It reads 2 mA
